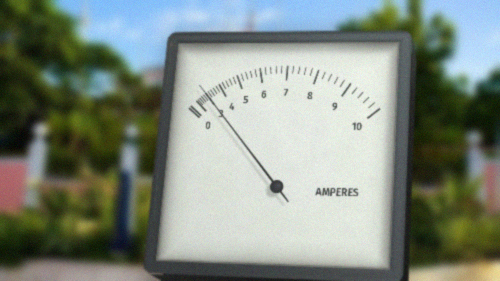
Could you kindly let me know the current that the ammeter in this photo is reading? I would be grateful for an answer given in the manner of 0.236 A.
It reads 3 A
